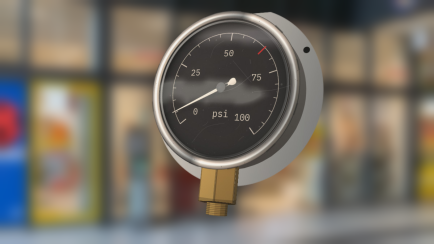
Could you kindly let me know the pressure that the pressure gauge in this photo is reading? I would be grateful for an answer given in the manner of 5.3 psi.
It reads 5 psi
